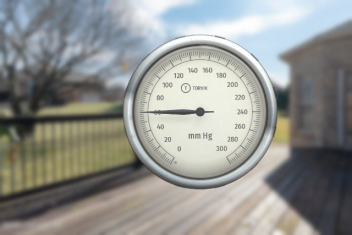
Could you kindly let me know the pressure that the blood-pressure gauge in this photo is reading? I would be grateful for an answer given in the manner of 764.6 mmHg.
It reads 60 mmHg
